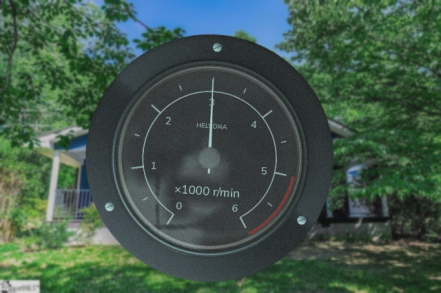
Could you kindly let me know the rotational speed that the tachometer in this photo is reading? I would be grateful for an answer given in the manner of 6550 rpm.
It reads 3000 rpm
